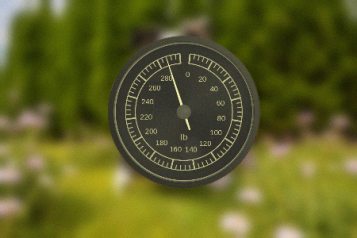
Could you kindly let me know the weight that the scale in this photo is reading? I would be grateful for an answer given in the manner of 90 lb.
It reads 288 lb
